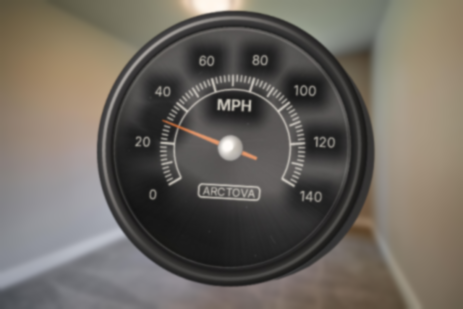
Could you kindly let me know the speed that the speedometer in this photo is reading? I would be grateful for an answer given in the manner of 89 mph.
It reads 30 mph
